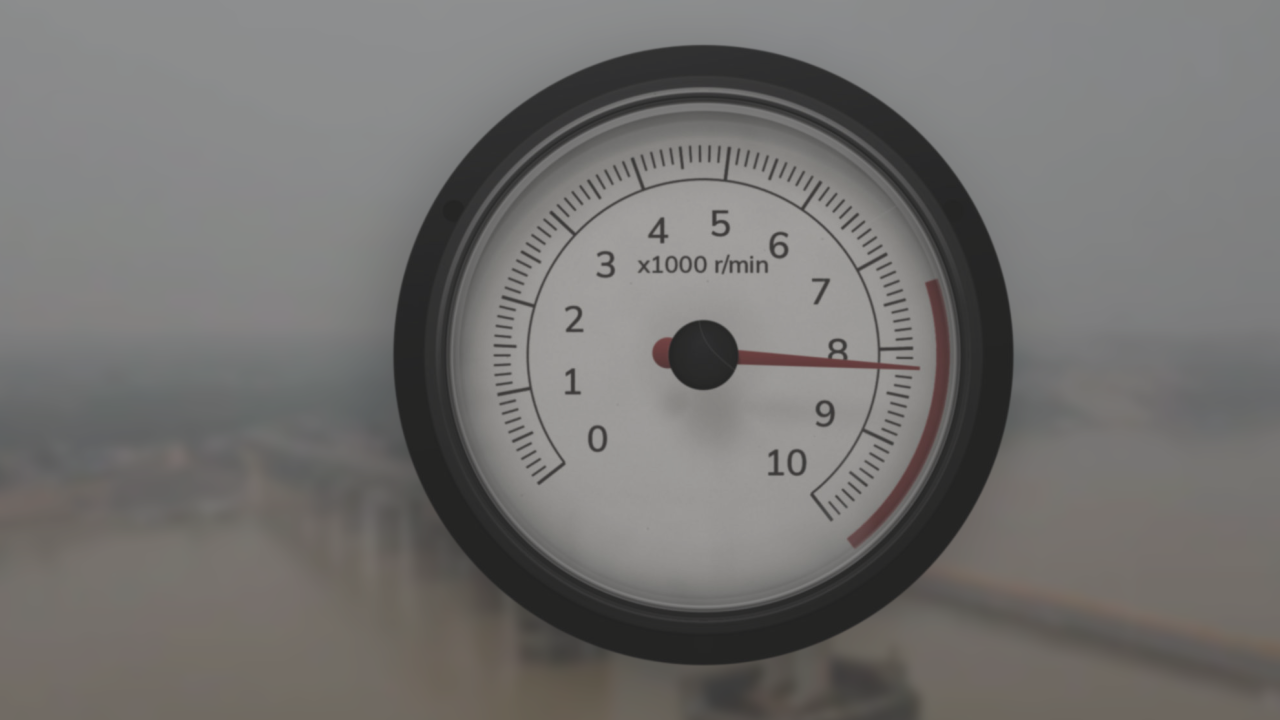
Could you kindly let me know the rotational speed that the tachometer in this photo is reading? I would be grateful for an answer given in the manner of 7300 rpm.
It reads 8200 rpm
